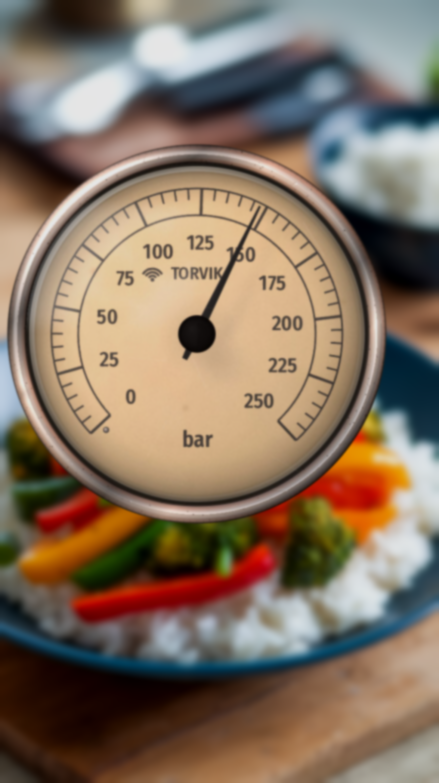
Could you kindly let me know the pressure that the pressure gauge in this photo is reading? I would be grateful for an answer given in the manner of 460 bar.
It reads 147.5 bar
